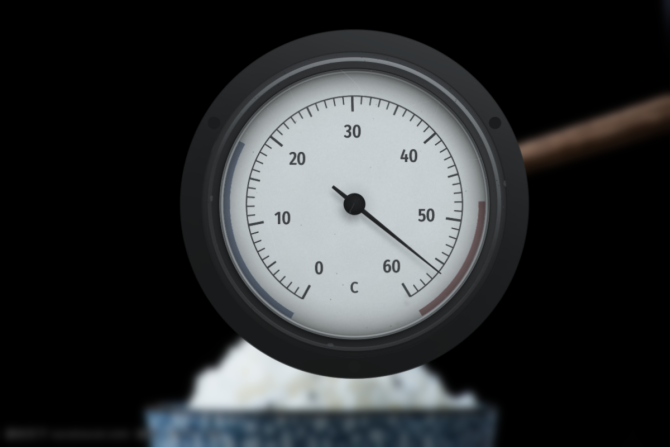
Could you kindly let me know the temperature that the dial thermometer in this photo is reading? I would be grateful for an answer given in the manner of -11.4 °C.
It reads 56 °C
